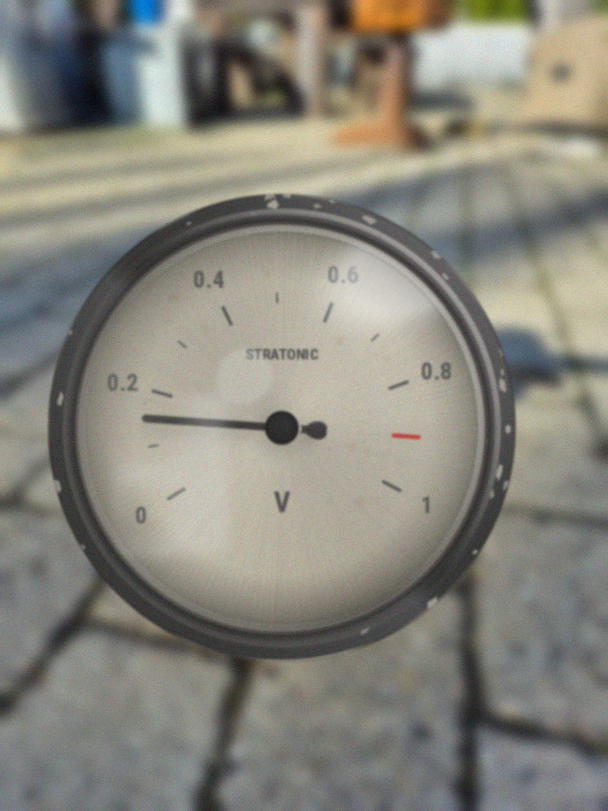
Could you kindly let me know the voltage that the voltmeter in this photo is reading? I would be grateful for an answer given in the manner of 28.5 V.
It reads 0.15 V
